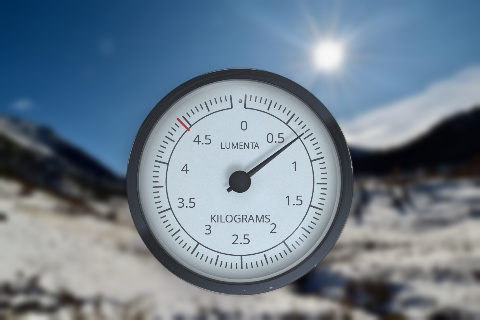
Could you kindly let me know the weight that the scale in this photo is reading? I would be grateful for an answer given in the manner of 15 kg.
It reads 0.7 kg
